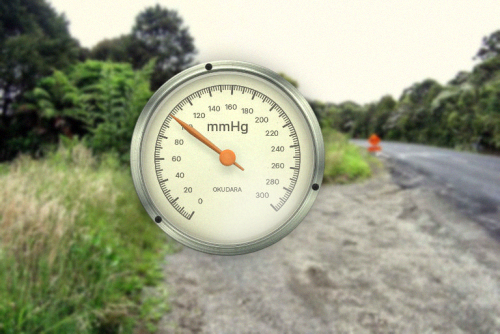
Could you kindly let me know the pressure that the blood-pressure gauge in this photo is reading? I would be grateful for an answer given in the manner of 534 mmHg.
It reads 100 mmHg
